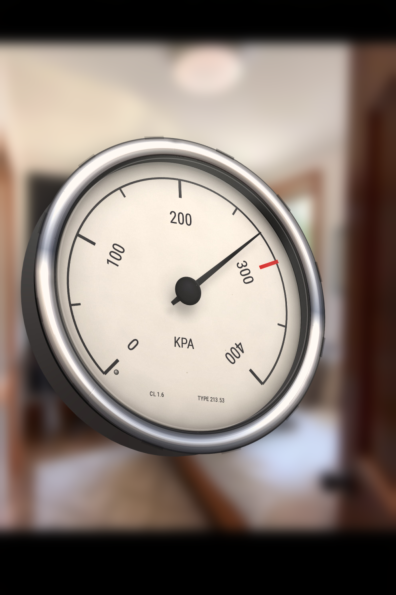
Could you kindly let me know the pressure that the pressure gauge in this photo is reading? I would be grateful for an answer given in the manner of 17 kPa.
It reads 275 kPa
